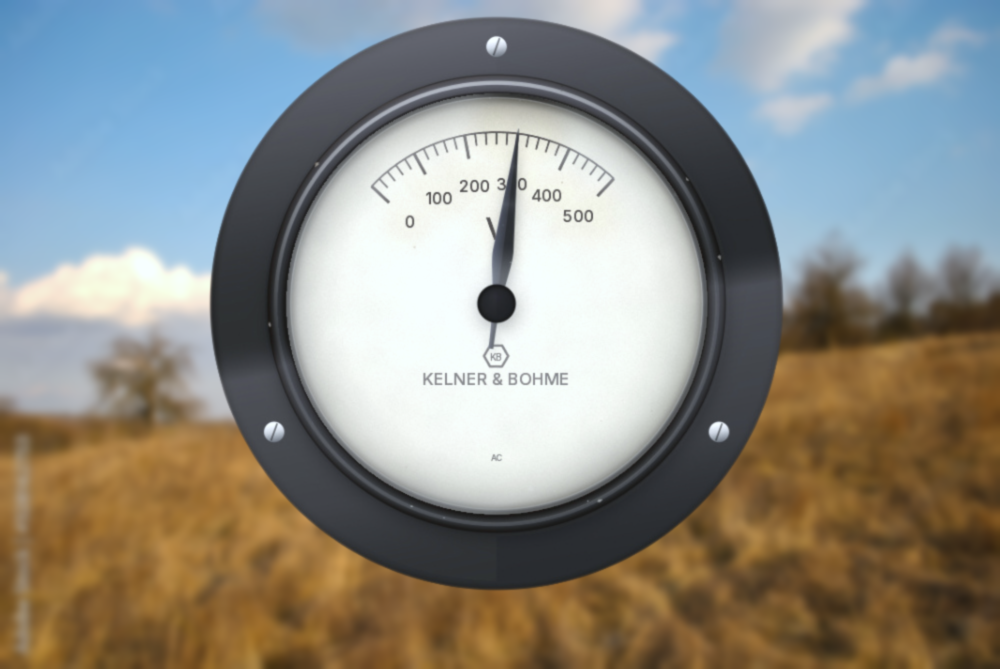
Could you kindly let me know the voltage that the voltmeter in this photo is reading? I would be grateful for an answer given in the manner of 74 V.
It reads 300 V
